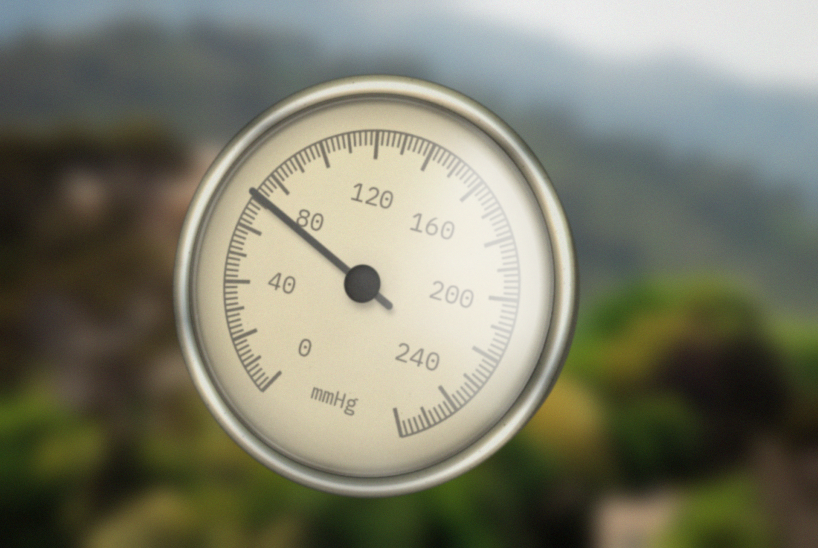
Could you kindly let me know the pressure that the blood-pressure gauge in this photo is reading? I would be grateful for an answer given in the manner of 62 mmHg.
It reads 72 mmHg
